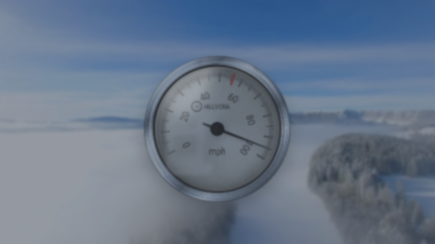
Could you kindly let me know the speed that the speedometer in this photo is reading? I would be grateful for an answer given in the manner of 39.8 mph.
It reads 95 mph
